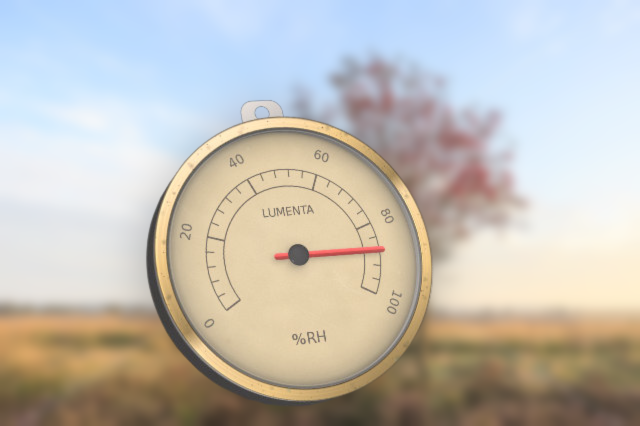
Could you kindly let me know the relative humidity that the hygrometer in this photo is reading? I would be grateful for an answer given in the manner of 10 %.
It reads 88 %
